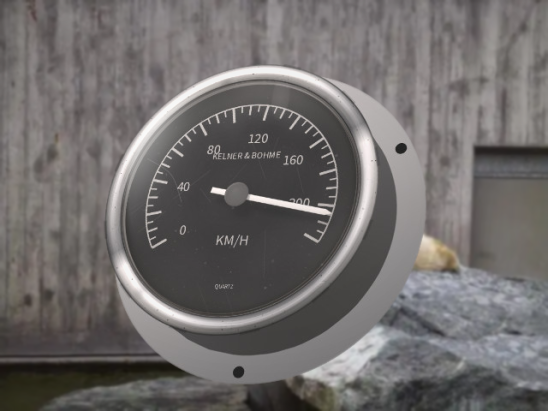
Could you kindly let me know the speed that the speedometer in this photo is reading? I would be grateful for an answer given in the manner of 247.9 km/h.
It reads 205 km/h
